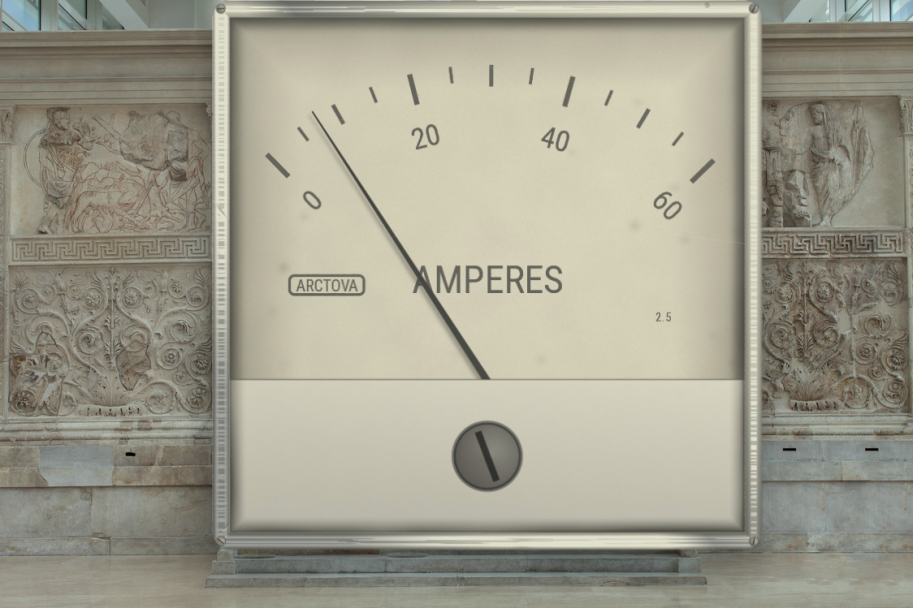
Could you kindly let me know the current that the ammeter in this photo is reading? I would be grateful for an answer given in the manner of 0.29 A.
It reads 7.5 A
